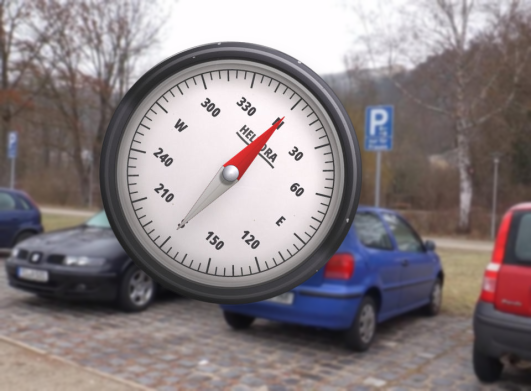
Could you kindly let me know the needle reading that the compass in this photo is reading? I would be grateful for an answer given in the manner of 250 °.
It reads 0 °
